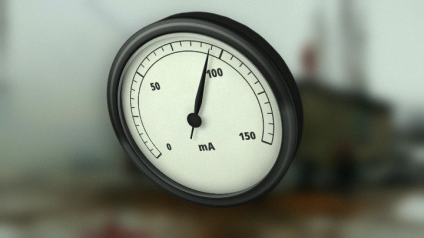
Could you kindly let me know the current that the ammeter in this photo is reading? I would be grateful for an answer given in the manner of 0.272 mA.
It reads 95 mA
